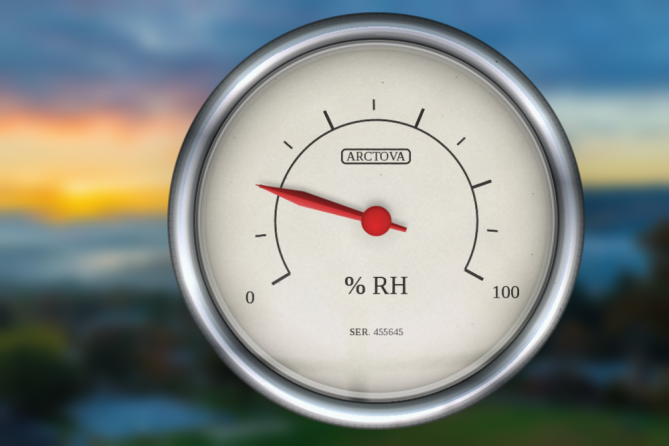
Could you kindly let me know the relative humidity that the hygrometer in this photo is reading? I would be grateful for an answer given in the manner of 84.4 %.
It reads 20 %
